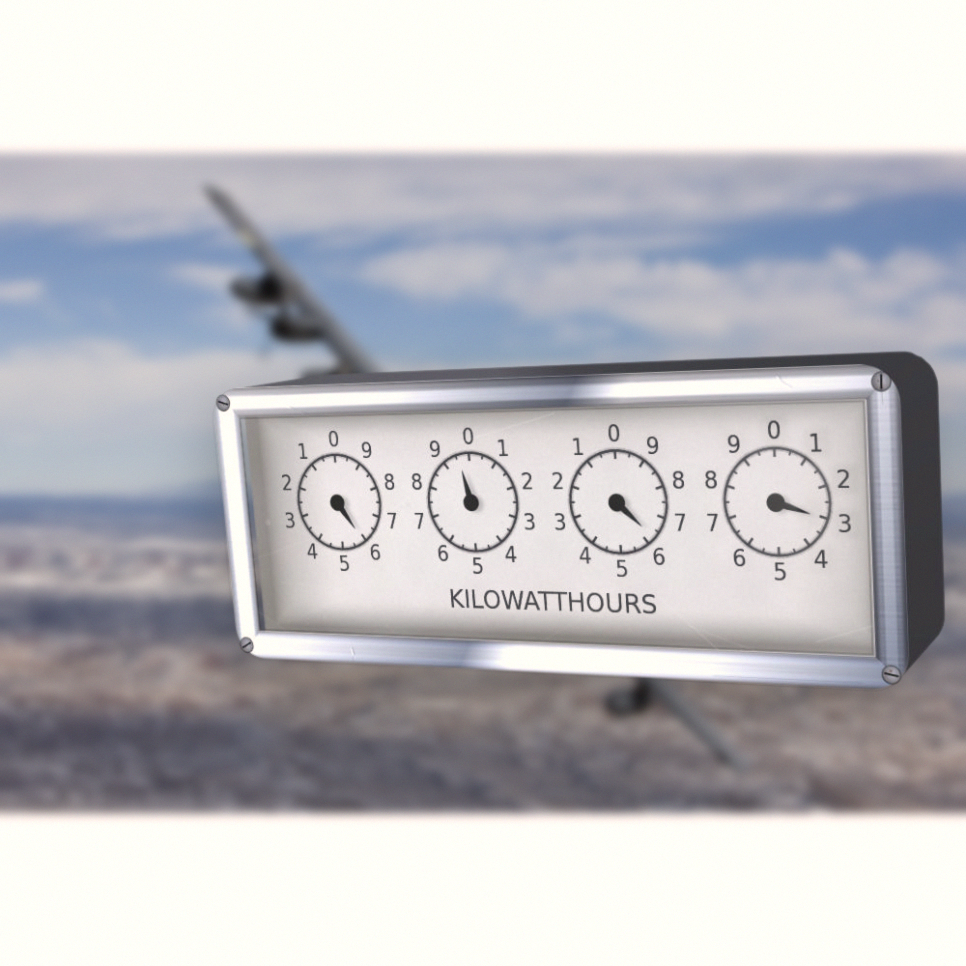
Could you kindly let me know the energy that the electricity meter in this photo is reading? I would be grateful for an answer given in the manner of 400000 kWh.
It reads 5963 kWh
